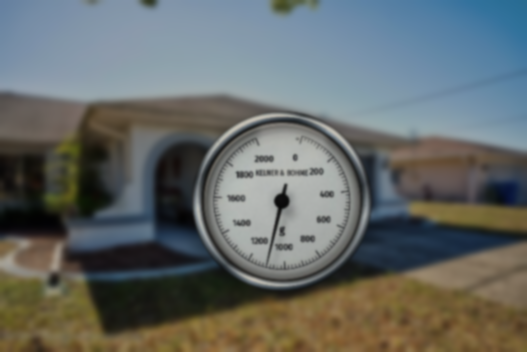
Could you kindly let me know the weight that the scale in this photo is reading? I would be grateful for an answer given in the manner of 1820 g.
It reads 1100 g
